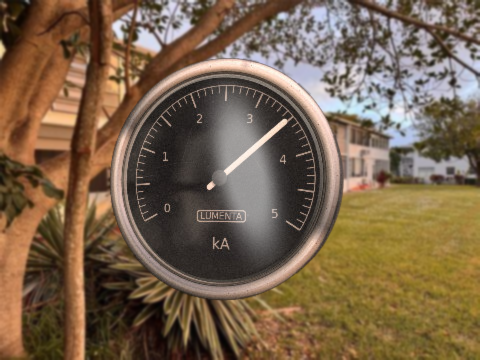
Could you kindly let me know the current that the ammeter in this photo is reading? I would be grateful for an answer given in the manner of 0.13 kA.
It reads 3.5 kA
